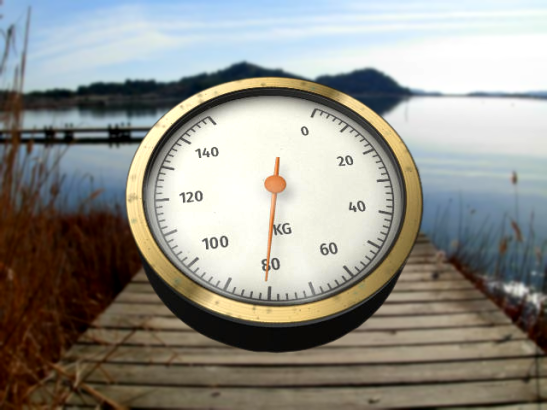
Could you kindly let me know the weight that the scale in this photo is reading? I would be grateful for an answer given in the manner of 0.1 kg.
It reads 81 kg
